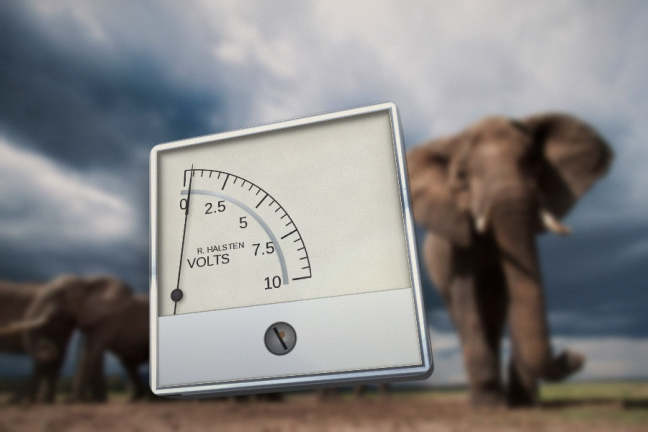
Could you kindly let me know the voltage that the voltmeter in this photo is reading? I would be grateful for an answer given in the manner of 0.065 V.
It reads 0.5 V
